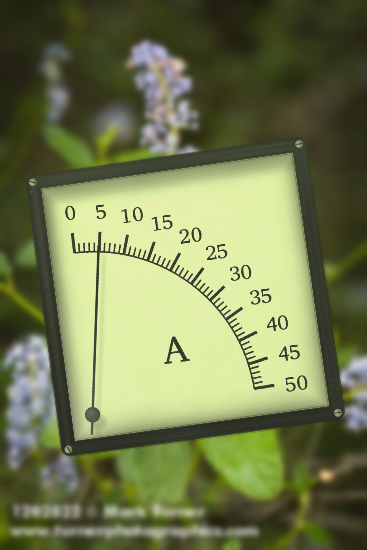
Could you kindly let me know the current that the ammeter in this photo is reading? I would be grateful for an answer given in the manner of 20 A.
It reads 5 A
